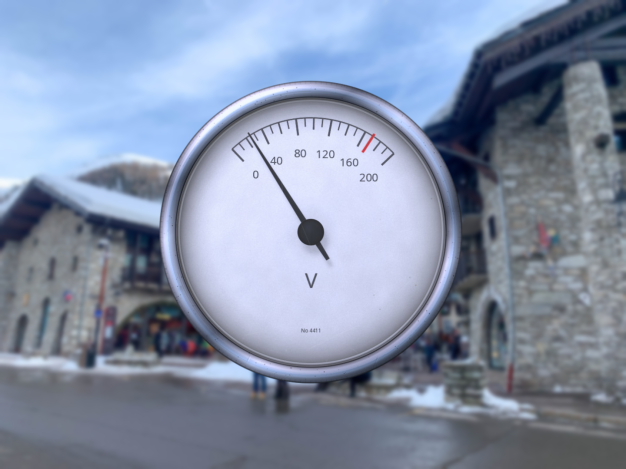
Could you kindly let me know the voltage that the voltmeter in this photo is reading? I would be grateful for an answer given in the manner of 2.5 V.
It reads 25 V
